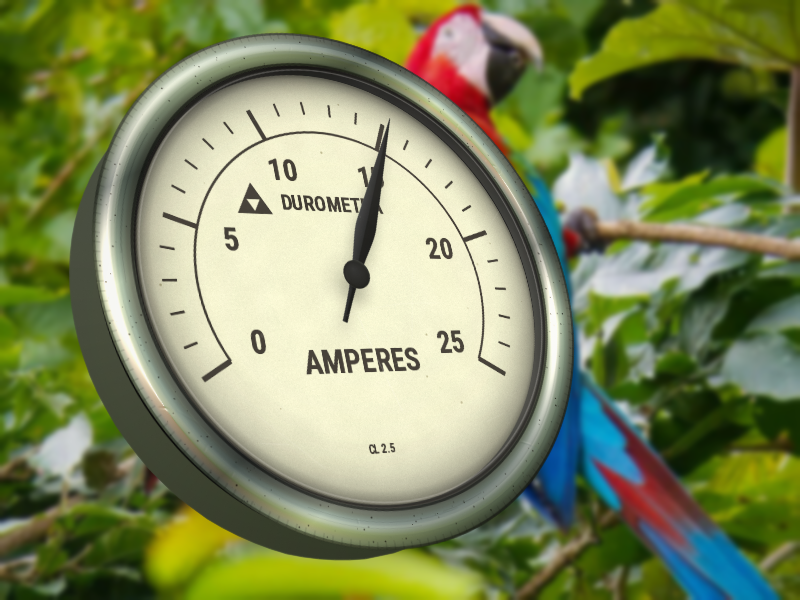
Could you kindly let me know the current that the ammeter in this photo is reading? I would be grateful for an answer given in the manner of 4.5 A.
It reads 15 A
